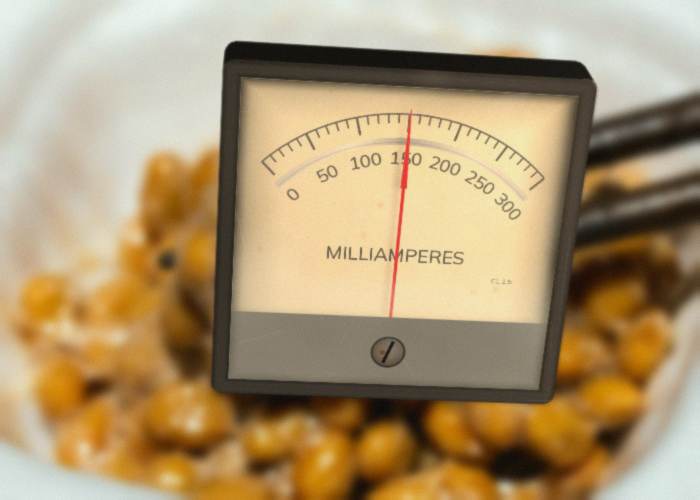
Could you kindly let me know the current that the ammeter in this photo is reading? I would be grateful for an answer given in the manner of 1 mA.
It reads 150 mA
